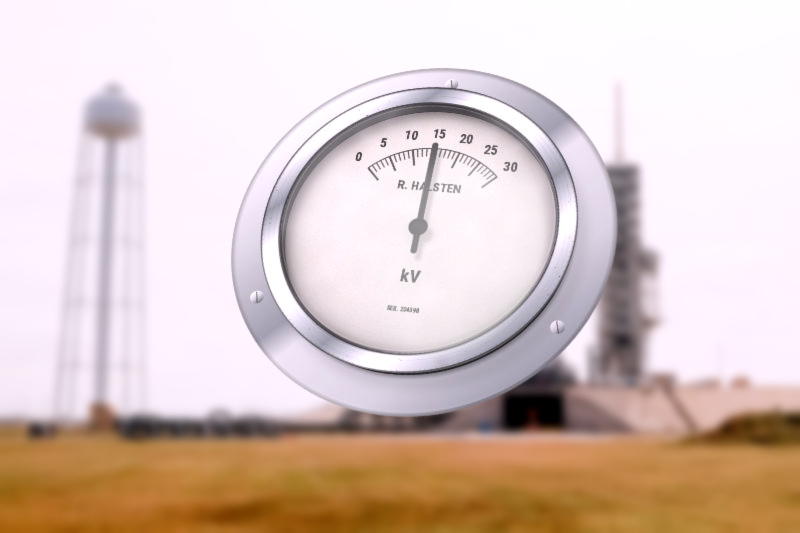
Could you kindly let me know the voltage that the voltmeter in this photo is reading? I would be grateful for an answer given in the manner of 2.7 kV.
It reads 15 kV
